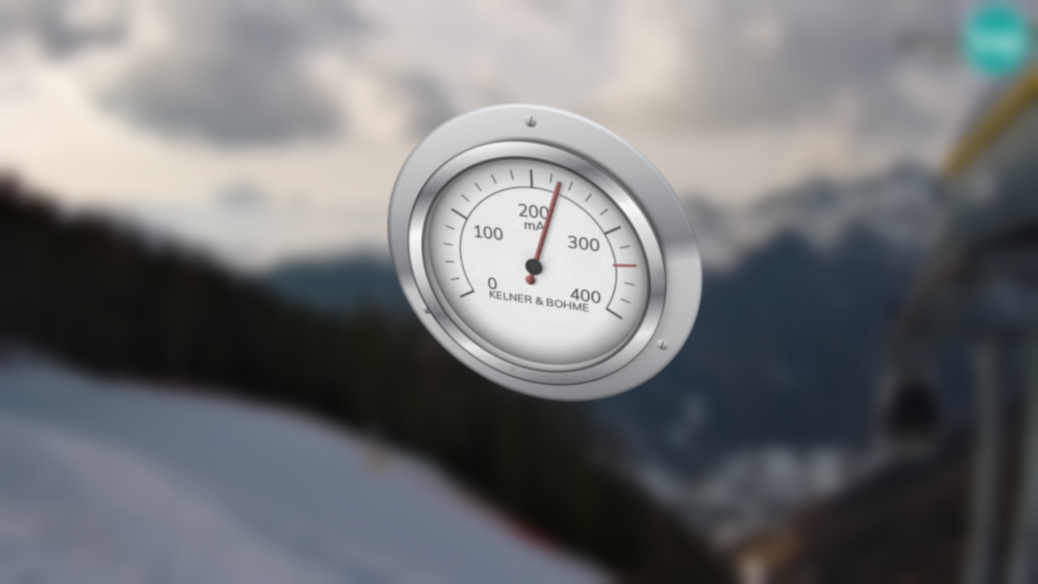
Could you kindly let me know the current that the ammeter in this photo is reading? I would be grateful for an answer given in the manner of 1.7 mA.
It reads 230 mA
